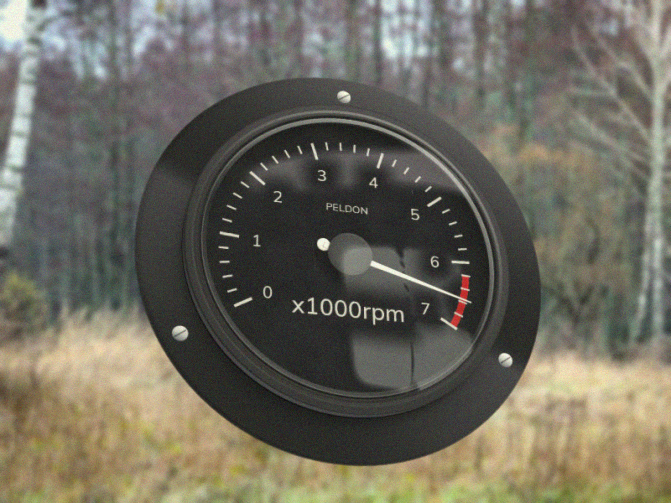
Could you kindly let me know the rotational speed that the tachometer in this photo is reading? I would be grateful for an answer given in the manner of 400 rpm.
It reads 6600 rpm
